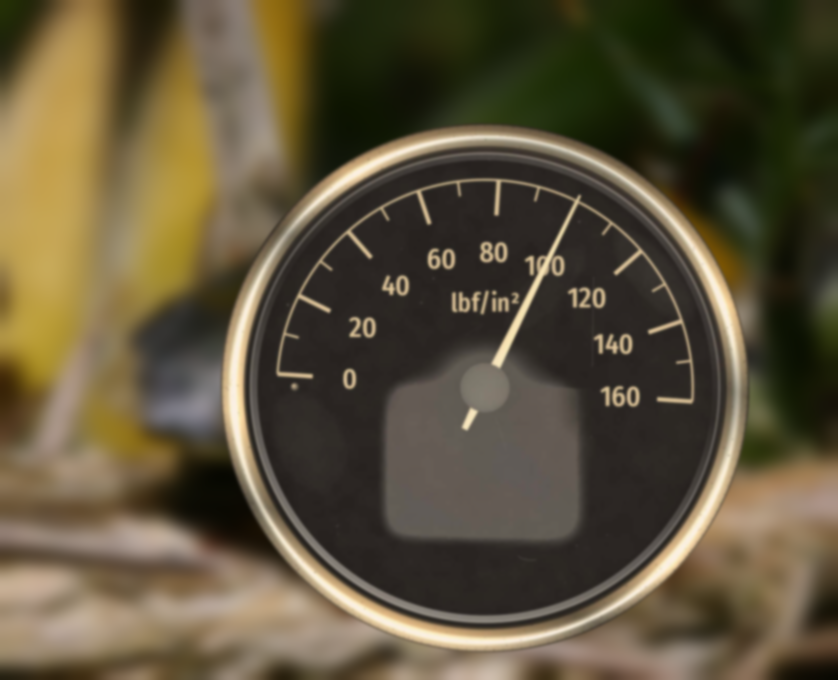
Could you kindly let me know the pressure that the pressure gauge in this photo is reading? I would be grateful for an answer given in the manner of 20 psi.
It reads 100 psi
